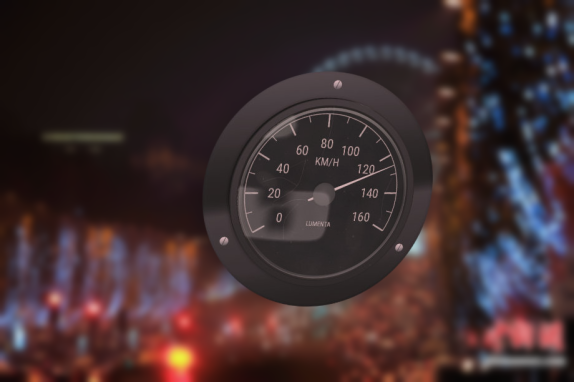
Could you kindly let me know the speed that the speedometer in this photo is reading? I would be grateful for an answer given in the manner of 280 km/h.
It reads 125 km/h
